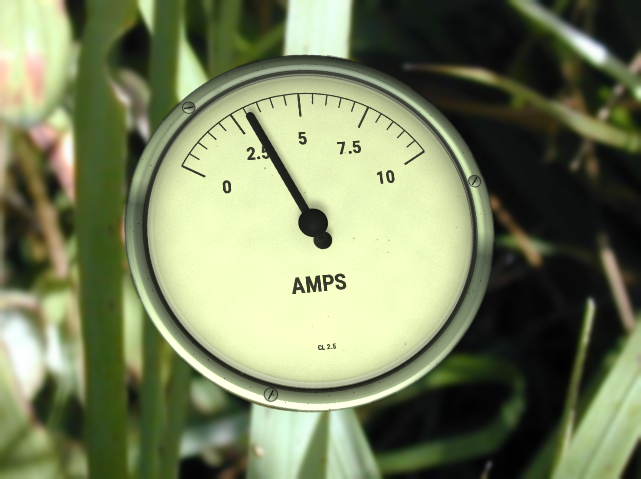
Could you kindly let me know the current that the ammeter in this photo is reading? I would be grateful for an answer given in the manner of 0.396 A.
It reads 3 A
